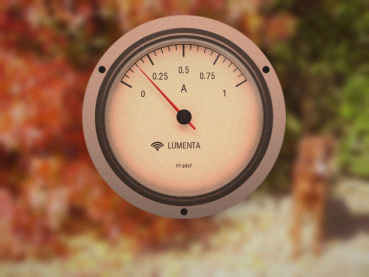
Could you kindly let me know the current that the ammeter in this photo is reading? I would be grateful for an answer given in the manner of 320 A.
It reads 0.15 A
